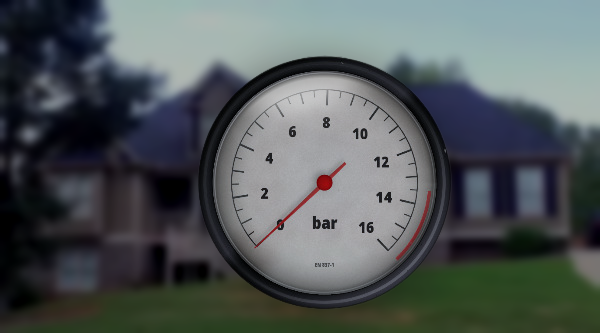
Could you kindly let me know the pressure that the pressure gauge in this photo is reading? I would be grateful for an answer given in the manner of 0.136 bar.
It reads 0 bar
